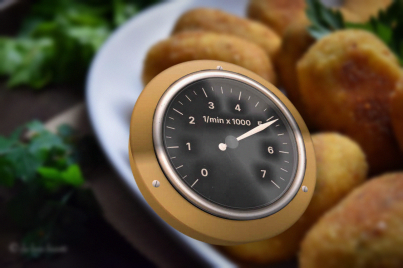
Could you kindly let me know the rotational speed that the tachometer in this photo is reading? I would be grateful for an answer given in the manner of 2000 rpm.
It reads 5125 rpm
